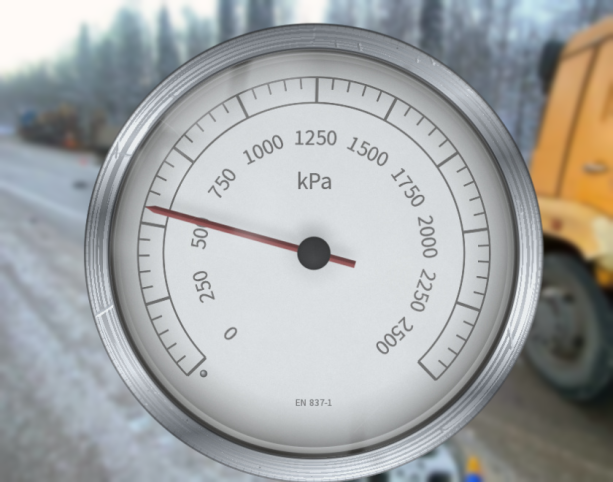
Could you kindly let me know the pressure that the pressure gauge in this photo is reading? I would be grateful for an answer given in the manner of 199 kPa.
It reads 550 kPa
